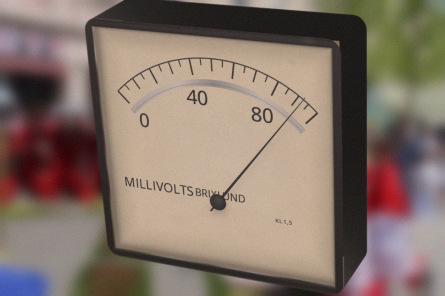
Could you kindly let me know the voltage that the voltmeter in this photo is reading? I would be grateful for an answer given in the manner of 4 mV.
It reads 92.5 mV
